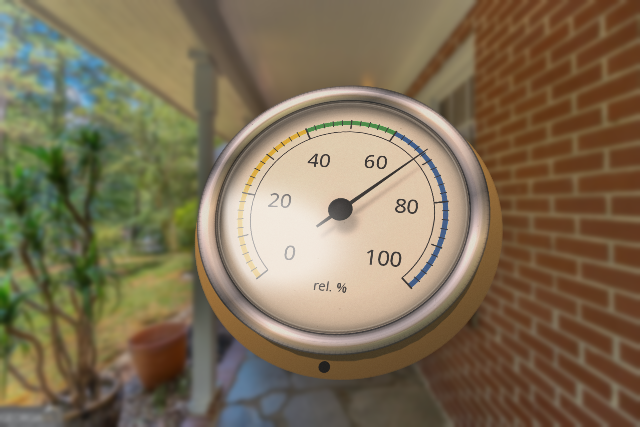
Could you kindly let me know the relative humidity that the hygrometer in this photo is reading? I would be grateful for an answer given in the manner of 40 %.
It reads 68 %
